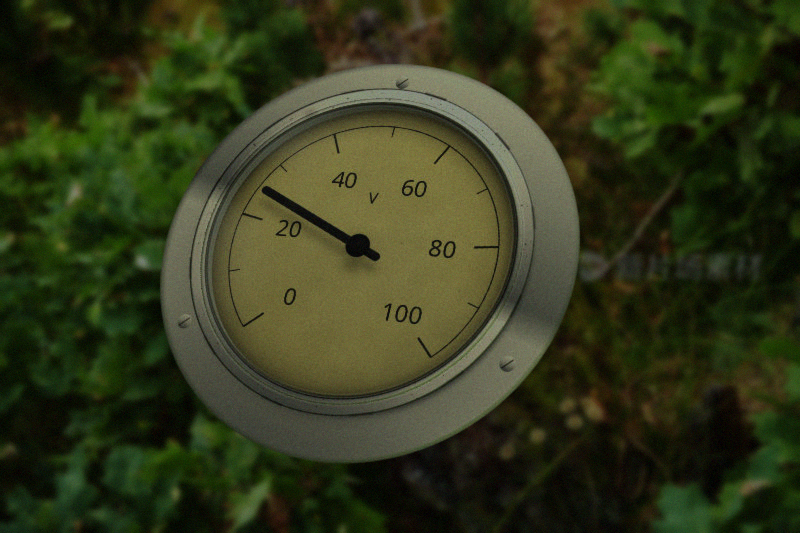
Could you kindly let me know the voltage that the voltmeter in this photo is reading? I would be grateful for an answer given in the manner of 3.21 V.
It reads 25 V
